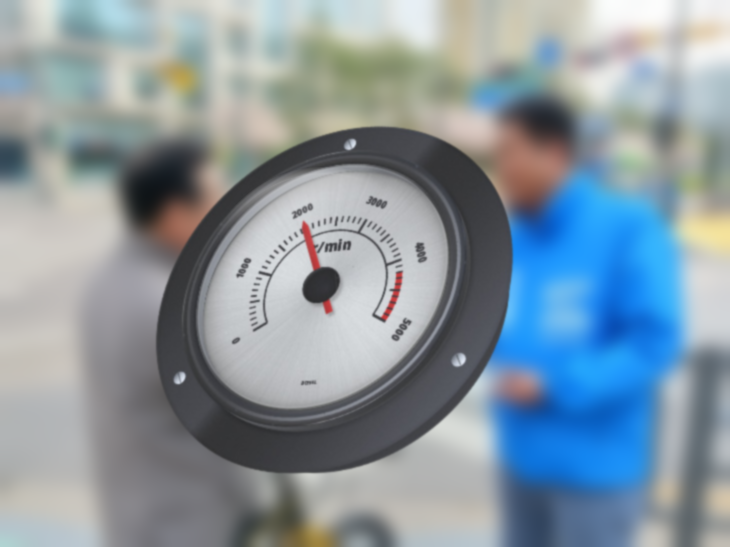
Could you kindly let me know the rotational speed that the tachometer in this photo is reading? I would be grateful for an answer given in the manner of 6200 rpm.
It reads 2000 rpm
